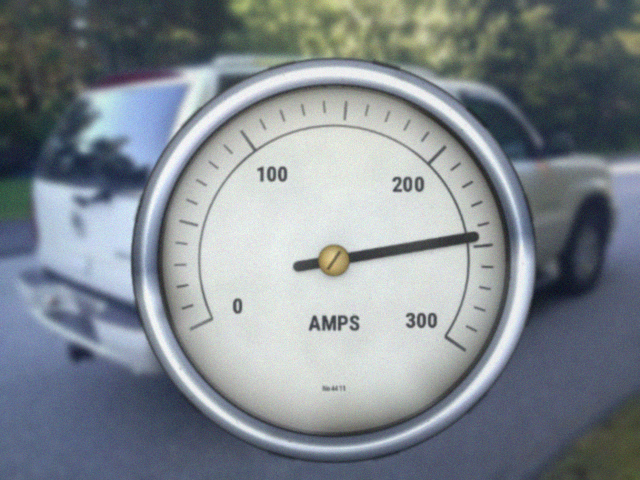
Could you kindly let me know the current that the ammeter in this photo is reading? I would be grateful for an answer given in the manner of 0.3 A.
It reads 245 A
